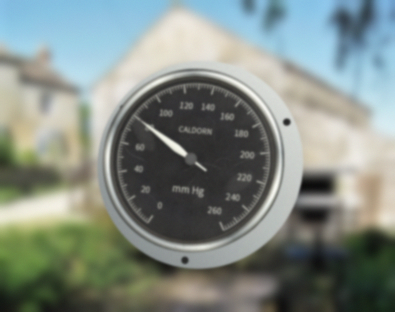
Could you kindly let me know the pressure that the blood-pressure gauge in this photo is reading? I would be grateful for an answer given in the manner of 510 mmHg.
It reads 80 mmHg
